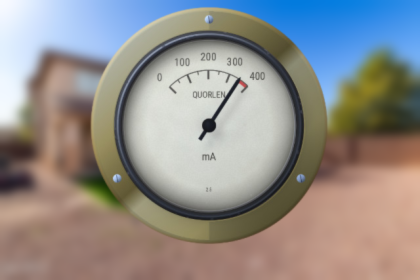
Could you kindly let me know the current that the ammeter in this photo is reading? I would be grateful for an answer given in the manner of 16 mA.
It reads 350 mA
